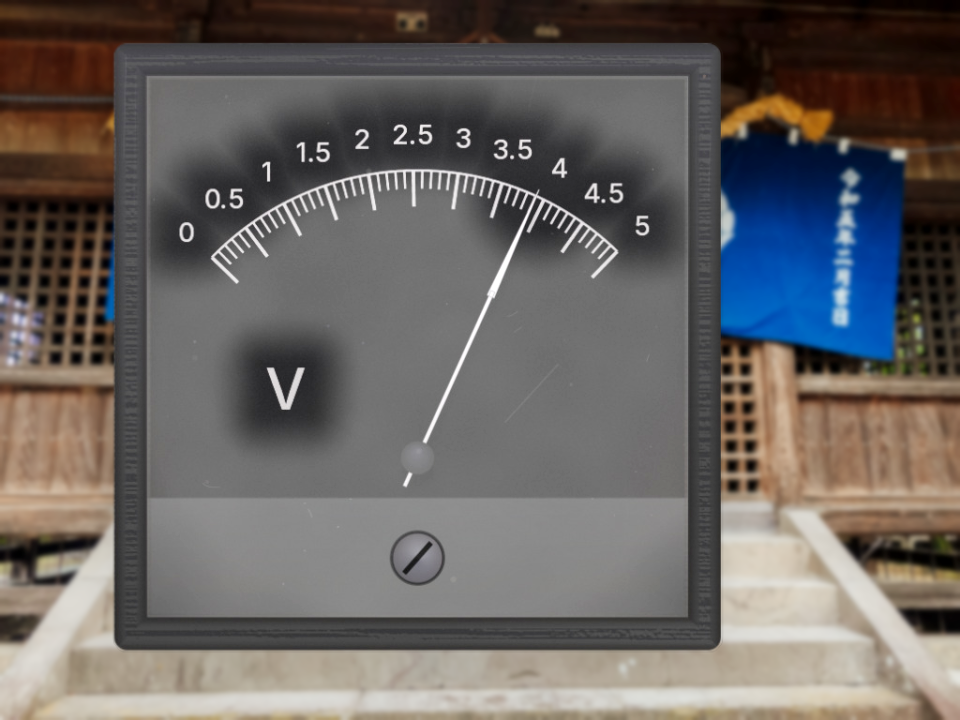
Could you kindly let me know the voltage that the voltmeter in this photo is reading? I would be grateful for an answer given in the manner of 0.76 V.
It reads 3.9 V
